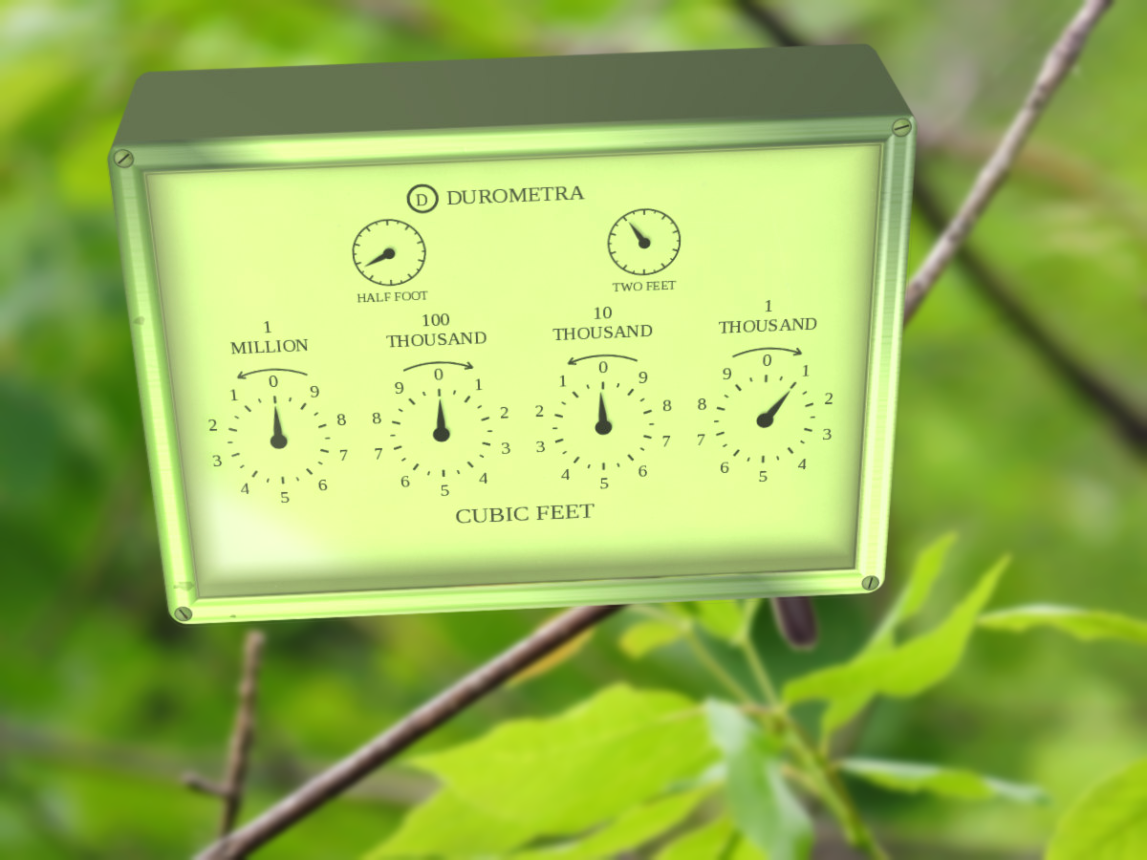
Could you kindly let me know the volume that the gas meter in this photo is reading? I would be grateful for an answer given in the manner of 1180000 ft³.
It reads 100 ft³
